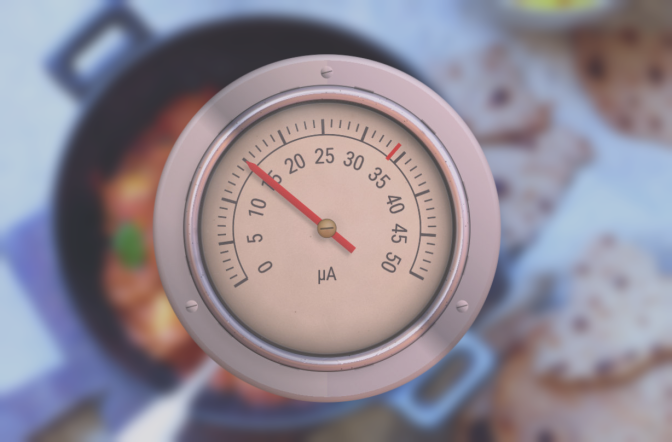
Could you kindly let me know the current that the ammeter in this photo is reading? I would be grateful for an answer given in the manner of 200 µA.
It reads 15 µA
